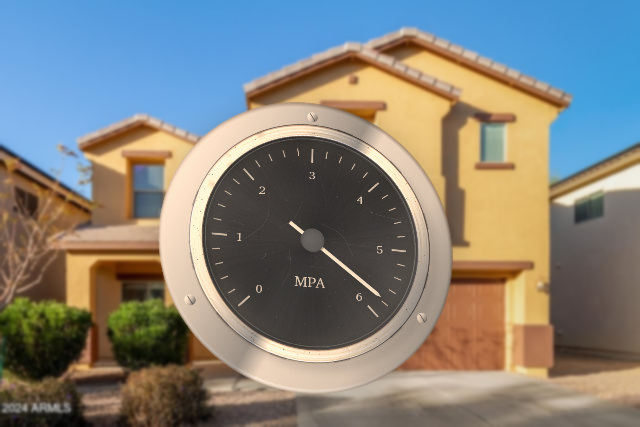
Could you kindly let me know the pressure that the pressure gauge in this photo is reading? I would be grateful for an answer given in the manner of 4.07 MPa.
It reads 5.8 MPa
